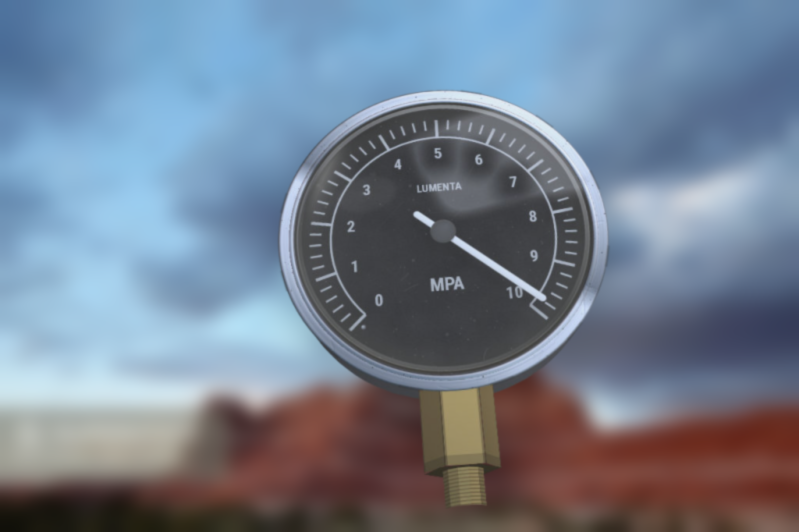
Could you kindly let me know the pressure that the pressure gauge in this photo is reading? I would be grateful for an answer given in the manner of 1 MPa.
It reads 9.8 MPa
